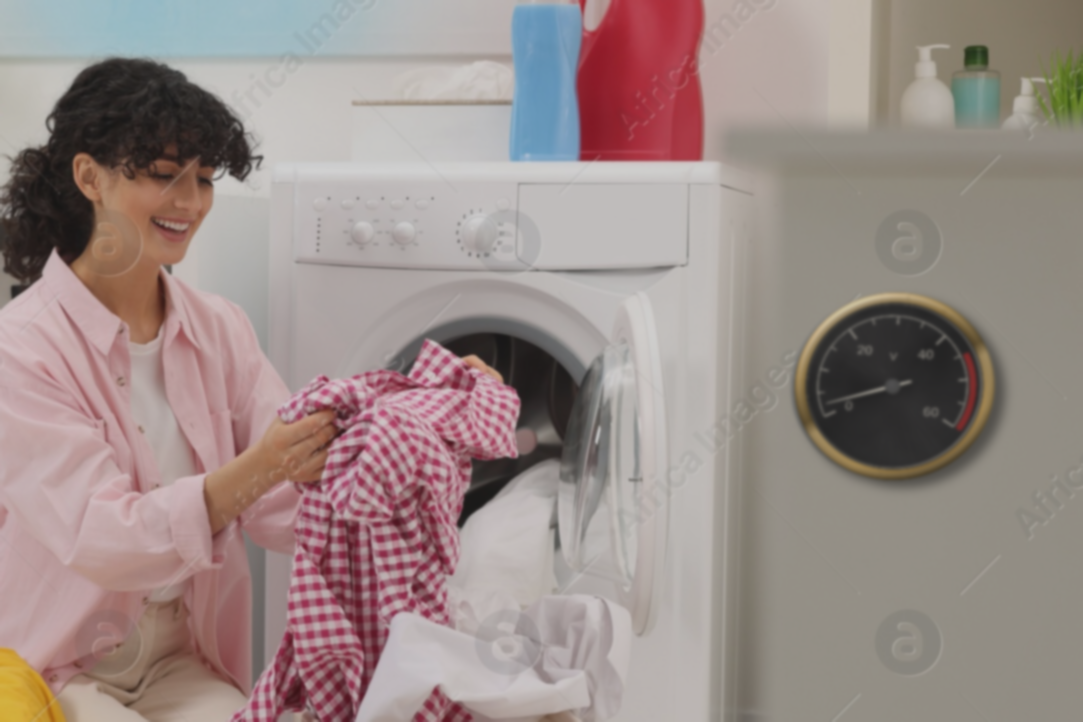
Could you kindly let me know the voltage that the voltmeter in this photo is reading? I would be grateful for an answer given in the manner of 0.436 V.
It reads 2.5 V
